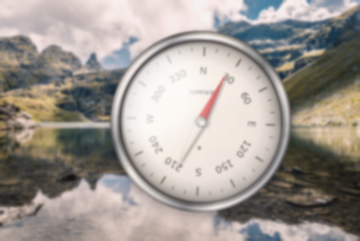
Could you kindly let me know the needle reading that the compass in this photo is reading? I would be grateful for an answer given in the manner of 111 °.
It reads 25 °
